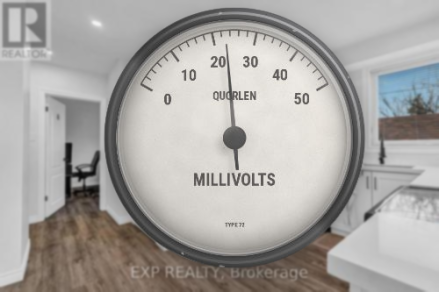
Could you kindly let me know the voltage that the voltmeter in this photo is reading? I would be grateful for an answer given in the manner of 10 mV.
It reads 23 mV
